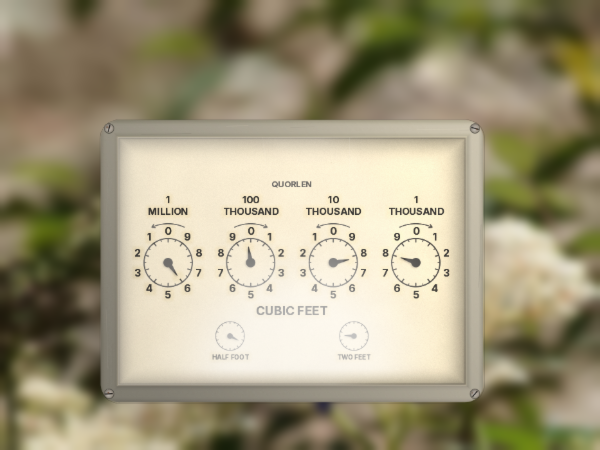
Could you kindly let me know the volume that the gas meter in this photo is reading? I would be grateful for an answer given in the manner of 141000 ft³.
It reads 597800 ft³
